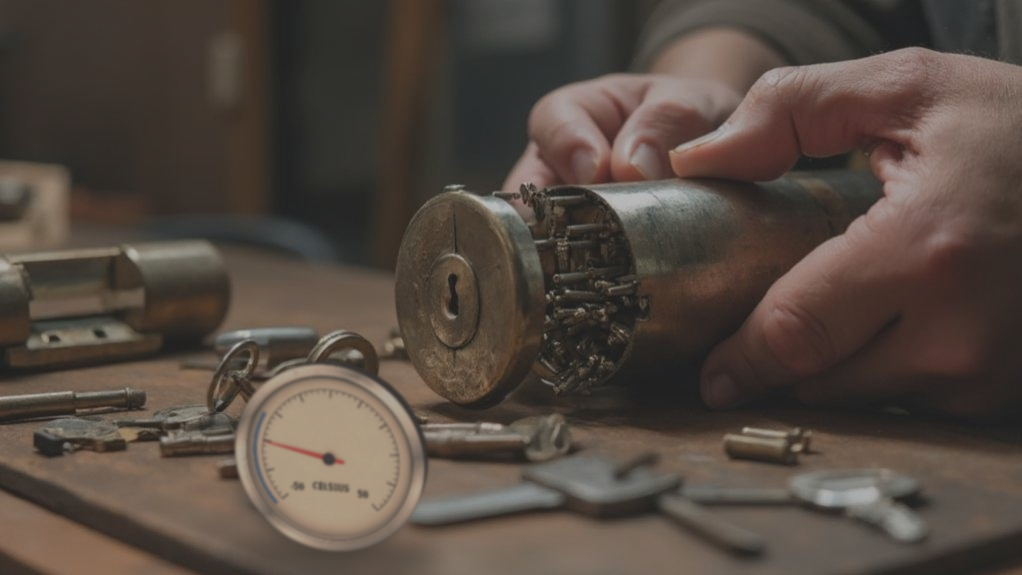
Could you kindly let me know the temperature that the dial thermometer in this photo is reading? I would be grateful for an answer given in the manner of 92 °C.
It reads -30 °C
